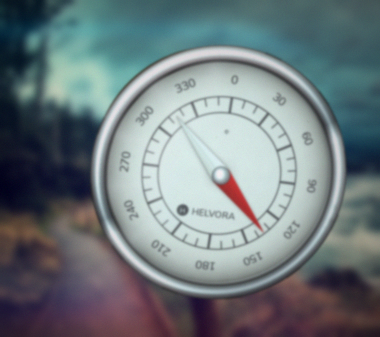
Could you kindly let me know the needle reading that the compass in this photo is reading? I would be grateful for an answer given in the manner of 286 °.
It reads 135 °
